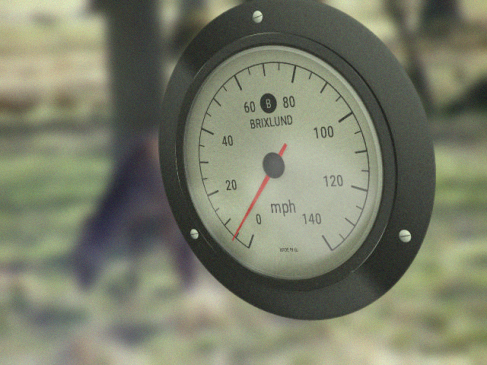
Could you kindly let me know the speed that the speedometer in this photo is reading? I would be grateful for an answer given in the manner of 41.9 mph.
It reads 5 mph
